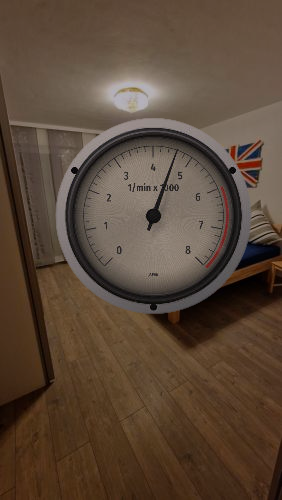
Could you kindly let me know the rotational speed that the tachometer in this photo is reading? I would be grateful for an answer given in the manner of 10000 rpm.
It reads 4600 rpm
